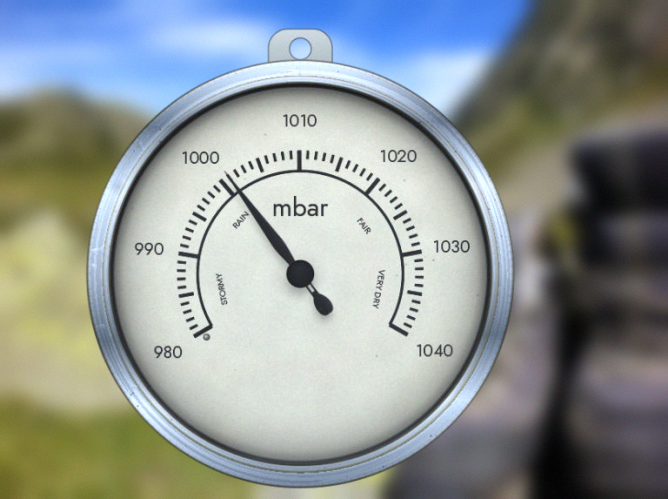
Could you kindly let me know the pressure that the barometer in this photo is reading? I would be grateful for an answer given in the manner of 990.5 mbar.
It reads 1001 mbar
